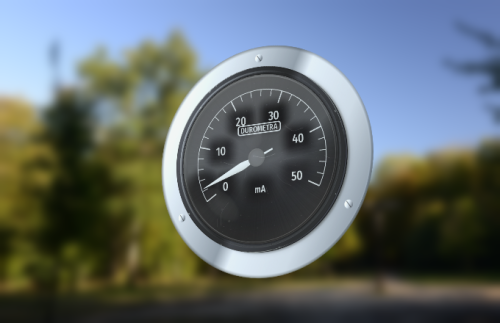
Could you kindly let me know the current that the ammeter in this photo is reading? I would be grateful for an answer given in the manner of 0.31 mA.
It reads 2 mA
